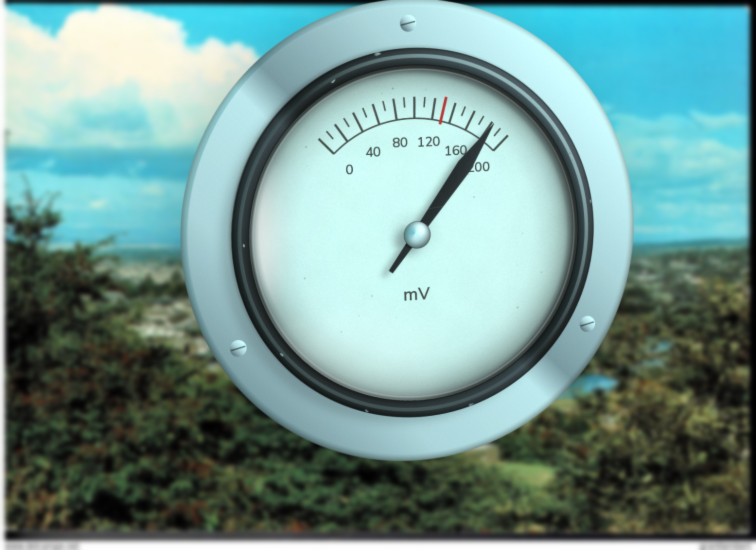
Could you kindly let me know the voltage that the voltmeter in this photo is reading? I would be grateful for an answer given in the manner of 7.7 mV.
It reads 180 mV
